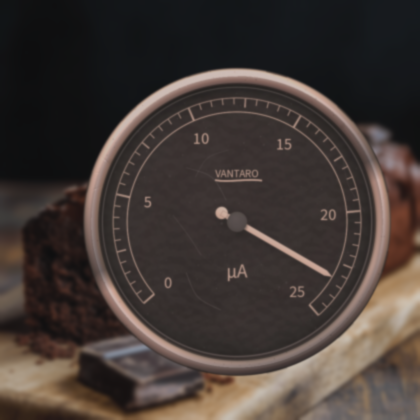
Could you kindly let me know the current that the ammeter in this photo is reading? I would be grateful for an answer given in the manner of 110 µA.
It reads 23.25 µA
